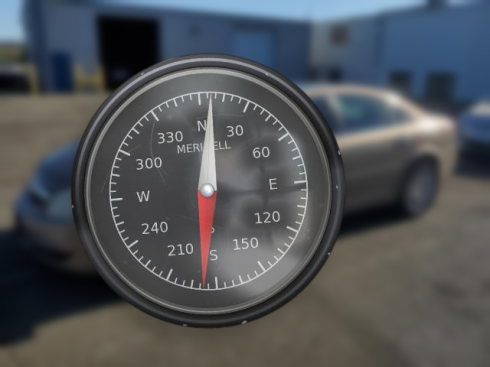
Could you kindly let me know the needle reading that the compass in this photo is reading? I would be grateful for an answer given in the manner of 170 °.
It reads 187.5 °
